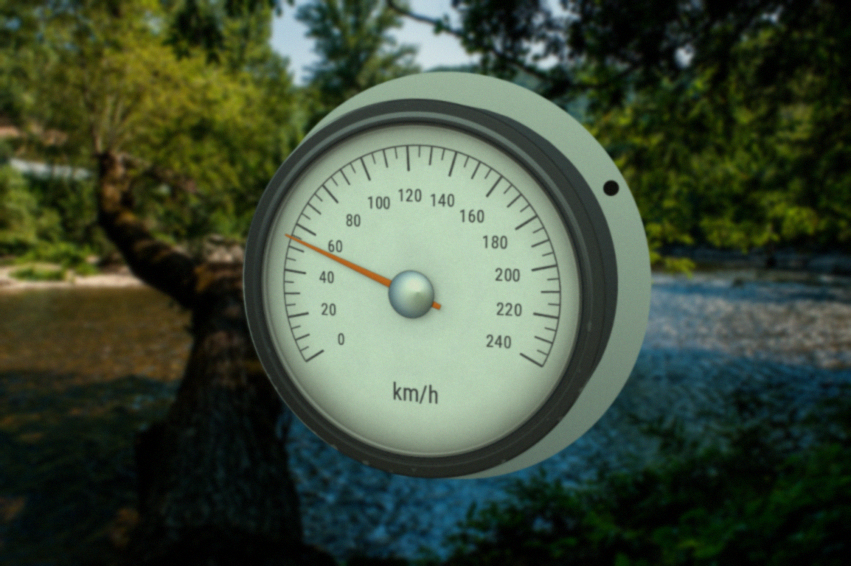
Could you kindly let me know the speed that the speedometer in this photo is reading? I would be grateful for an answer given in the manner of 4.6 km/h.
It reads 55 km/h
